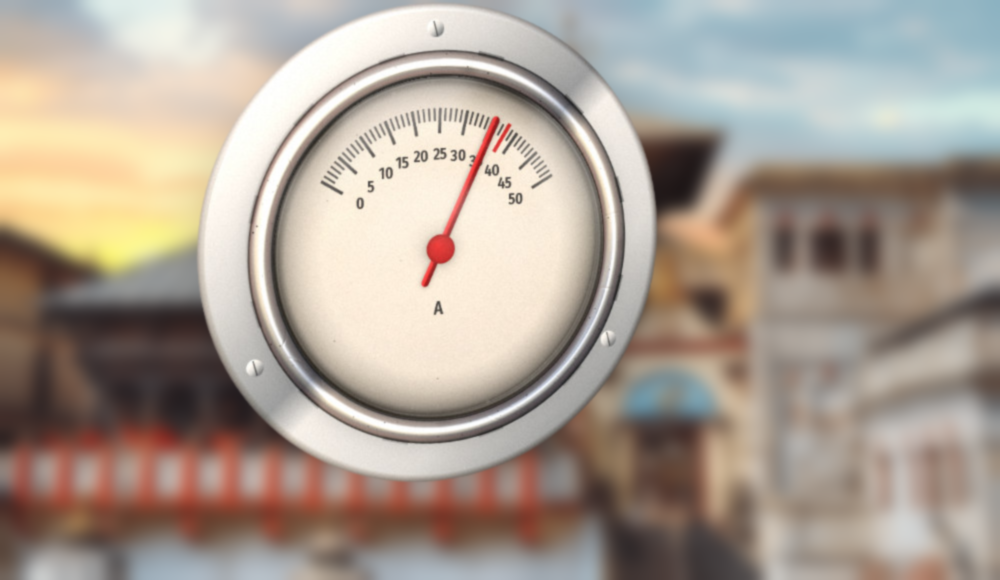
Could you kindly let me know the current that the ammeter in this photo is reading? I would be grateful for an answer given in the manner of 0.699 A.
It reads 35 A
